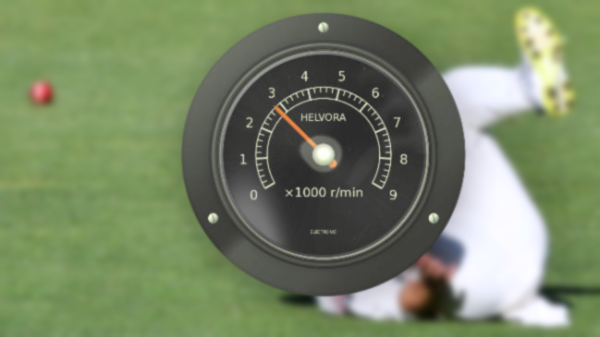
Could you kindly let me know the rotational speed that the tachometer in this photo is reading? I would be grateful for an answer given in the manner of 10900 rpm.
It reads 2800 rpm
